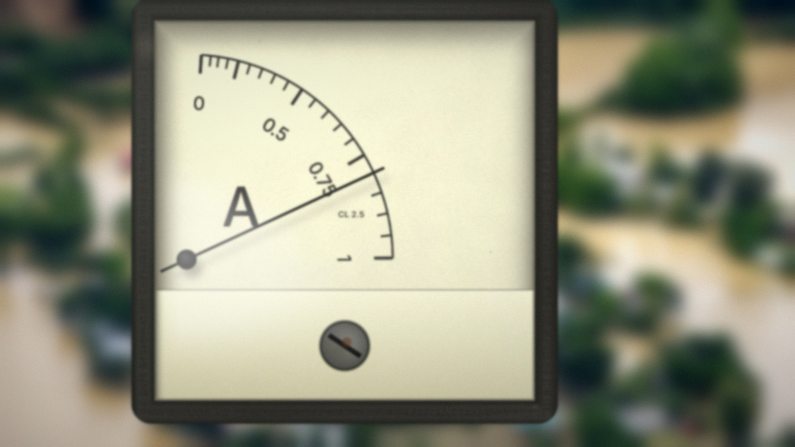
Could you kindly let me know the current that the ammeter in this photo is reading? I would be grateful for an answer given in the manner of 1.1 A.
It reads 0.8 A
